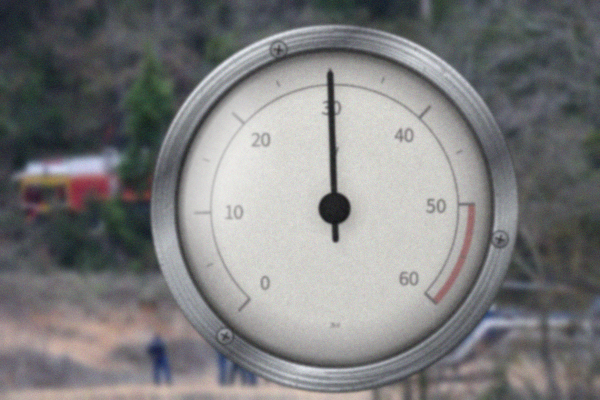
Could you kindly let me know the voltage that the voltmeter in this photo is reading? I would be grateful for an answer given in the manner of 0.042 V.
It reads 30 V
